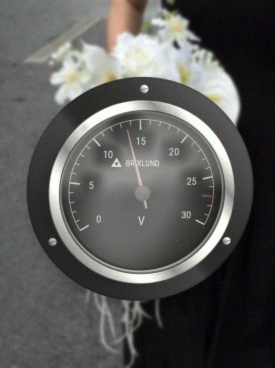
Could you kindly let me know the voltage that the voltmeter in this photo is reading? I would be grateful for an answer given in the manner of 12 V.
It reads 13.5 V
